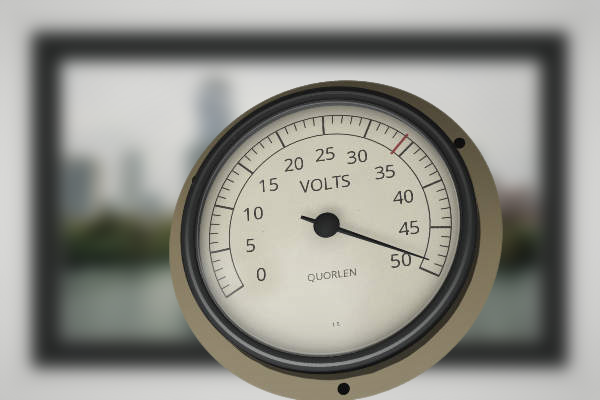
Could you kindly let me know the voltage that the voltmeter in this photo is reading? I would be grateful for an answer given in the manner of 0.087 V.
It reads 49 V
